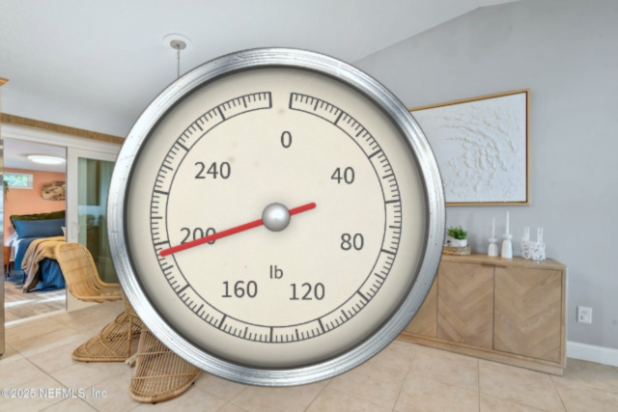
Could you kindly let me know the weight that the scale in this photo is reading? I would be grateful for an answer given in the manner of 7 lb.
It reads 196 lb
